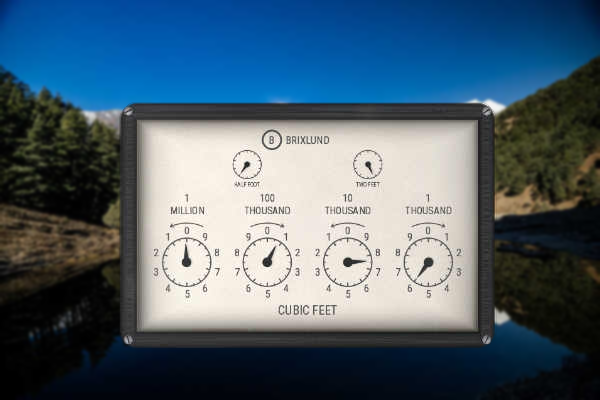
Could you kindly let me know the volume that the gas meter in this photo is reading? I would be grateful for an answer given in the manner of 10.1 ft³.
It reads 7600 ft³
